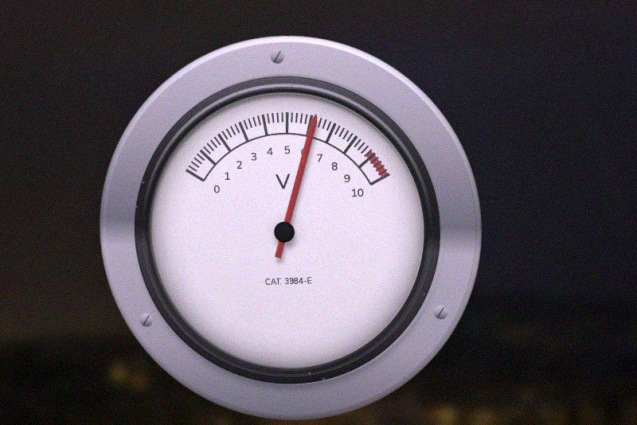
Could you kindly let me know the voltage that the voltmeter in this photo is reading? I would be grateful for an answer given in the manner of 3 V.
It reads 6.2 V
